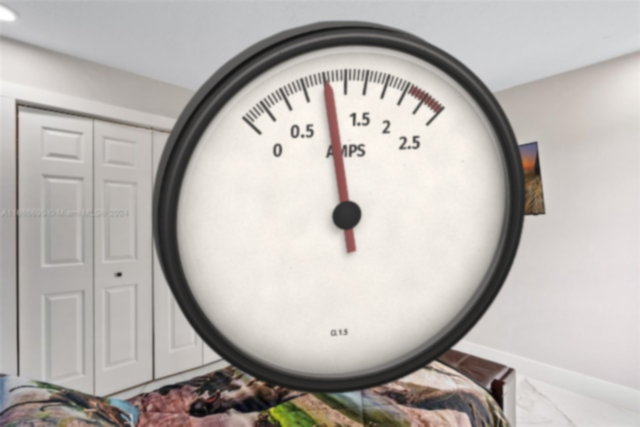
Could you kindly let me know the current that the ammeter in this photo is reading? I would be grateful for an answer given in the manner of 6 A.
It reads 1 A
